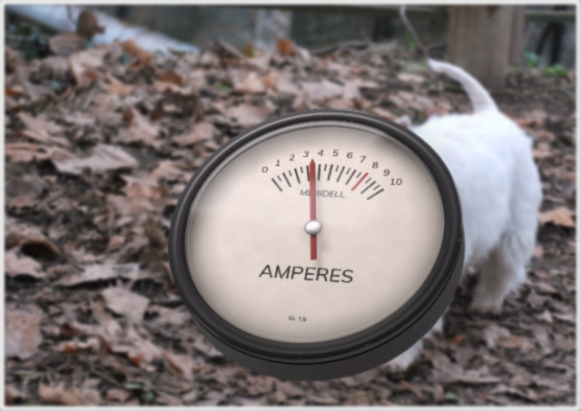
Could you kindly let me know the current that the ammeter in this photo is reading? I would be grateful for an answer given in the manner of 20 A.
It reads 3.5 A
